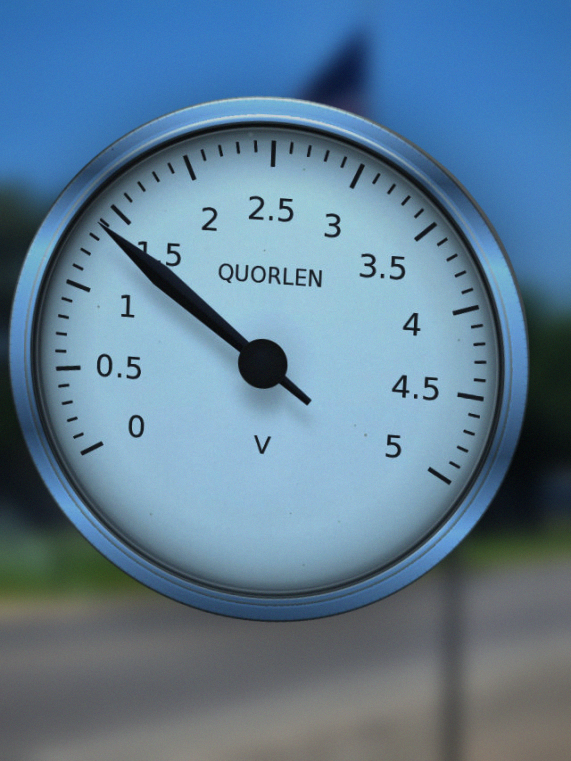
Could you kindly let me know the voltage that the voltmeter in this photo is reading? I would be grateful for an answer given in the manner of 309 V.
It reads 1.4 V
